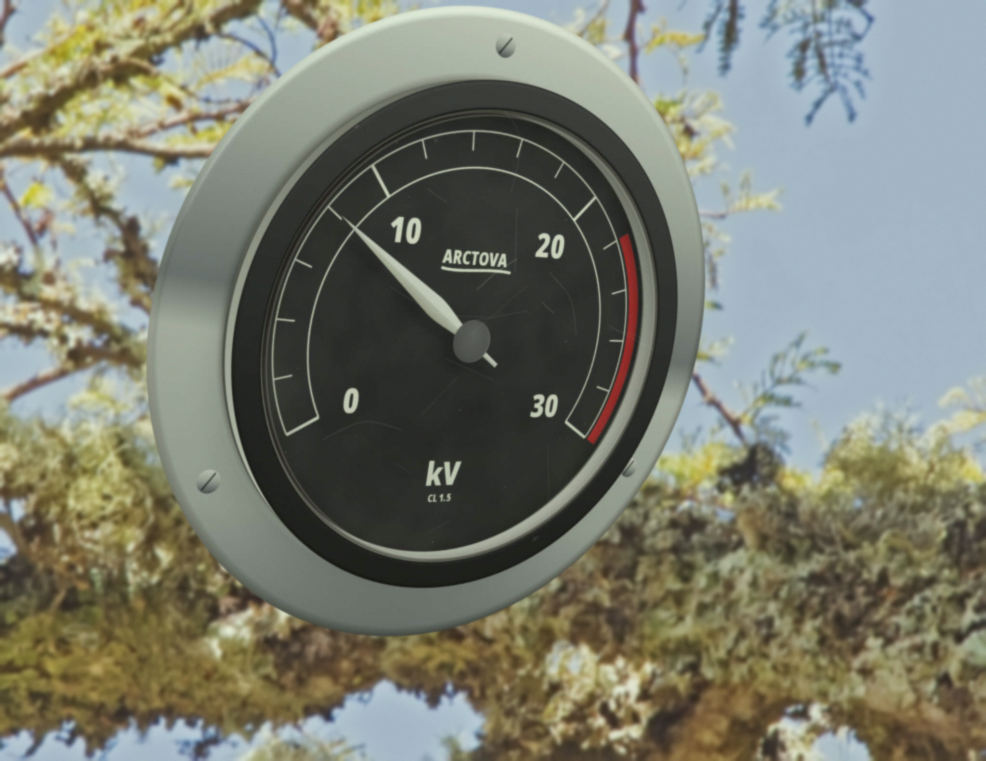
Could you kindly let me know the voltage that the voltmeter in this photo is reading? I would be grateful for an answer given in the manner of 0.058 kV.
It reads 8 kV
